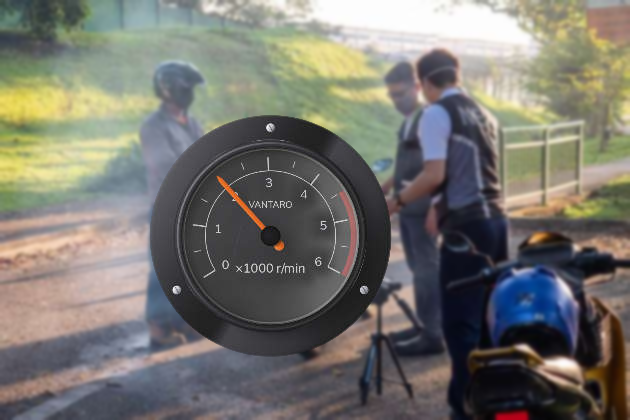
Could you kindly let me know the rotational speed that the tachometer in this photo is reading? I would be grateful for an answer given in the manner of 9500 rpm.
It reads 2000 rpm
